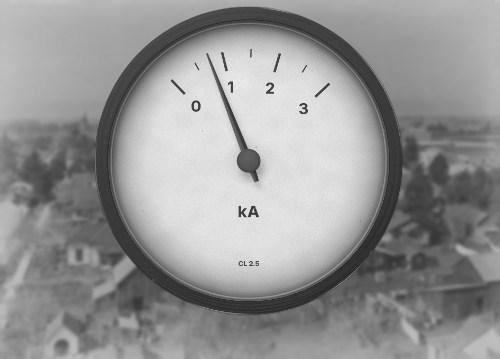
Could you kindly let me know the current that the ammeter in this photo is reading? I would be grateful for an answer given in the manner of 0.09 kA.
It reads 0.75 kA
